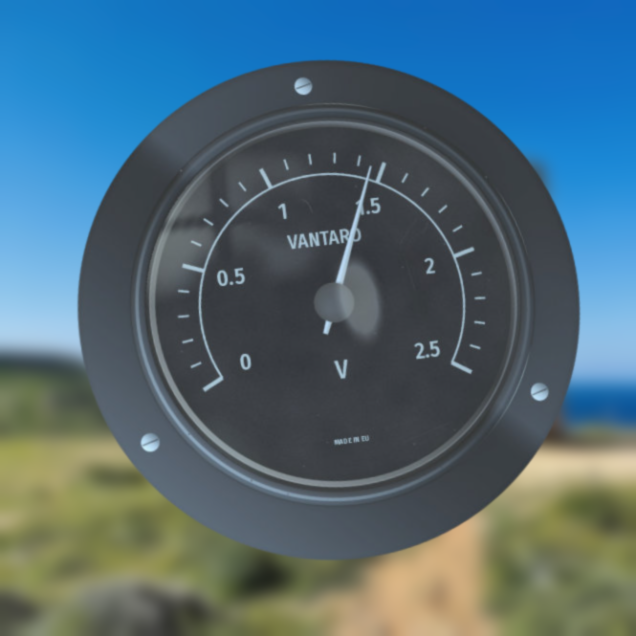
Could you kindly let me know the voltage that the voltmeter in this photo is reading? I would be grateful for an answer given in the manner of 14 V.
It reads 1.45 V
